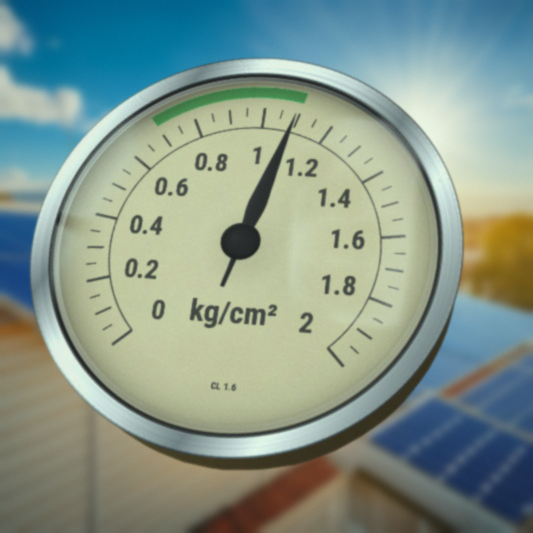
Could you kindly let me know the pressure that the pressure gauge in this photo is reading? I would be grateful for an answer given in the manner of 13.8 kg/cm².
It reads 1.1 kg/cm²
